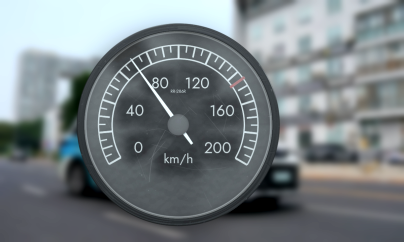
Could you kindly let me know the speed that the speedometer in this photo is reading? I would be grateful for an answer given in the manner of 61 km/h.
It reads 70 km/h
